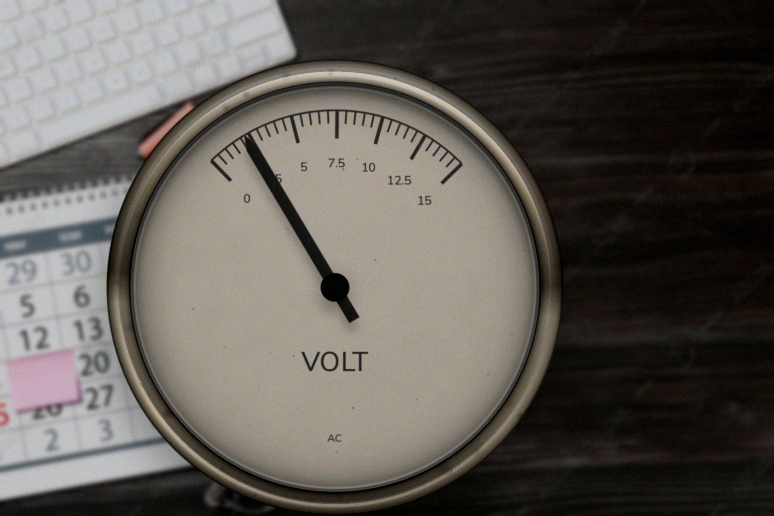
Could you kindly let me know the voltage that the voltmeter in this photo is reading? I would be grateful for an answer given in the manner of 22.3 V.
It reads 2.25 V
